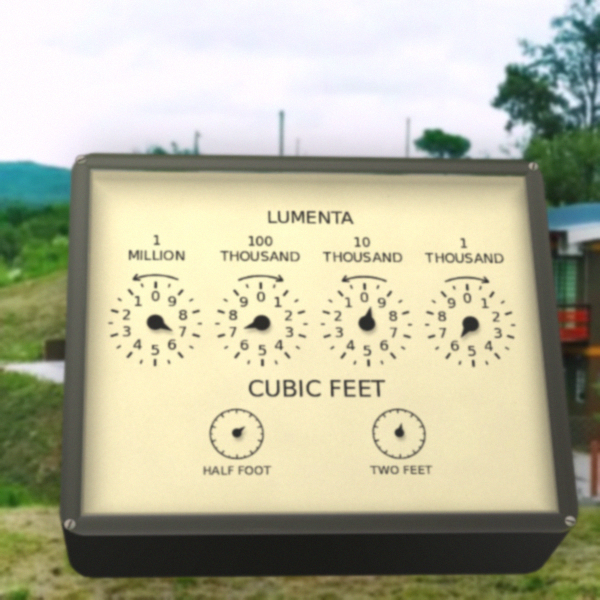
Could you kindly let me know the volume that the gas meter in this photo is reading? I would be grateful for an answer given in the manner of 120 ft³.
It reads 669600 ft³
